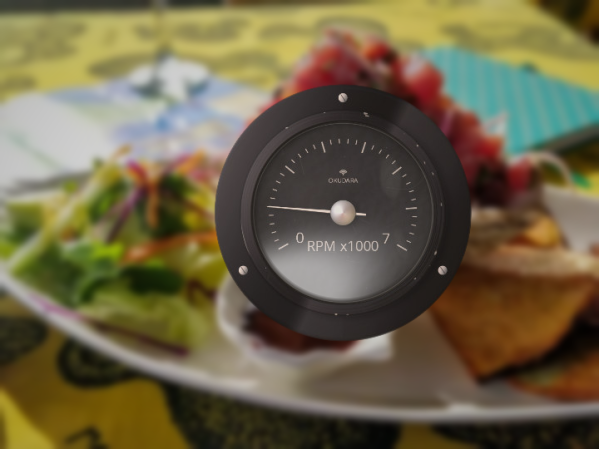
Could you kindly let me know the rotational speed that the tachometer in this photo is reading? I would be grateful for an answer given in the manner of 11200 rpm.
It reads 1000 rpm
